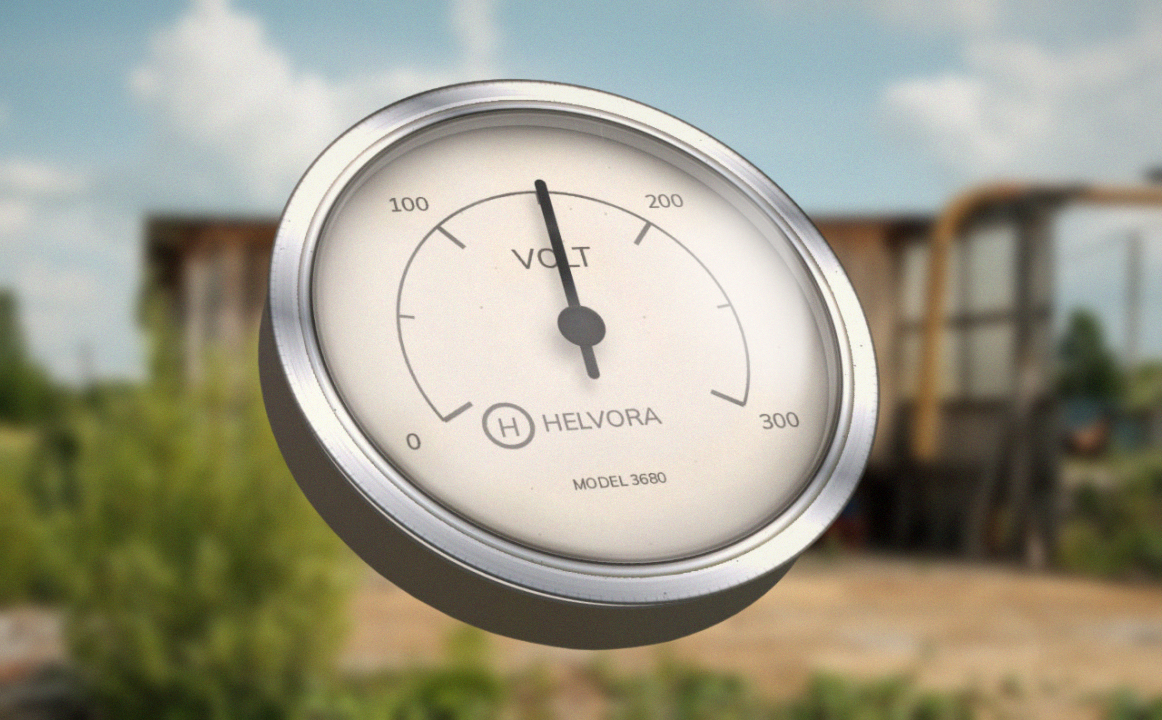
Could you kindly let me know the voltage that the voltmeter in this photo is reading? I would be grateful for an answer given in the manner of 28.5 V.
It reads 150 V
